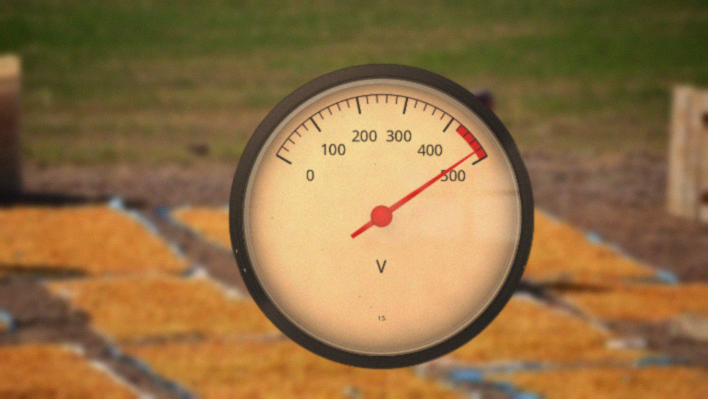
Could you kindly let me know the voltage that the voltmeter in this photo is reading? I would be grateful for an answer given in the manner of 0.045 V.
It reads 480 V
